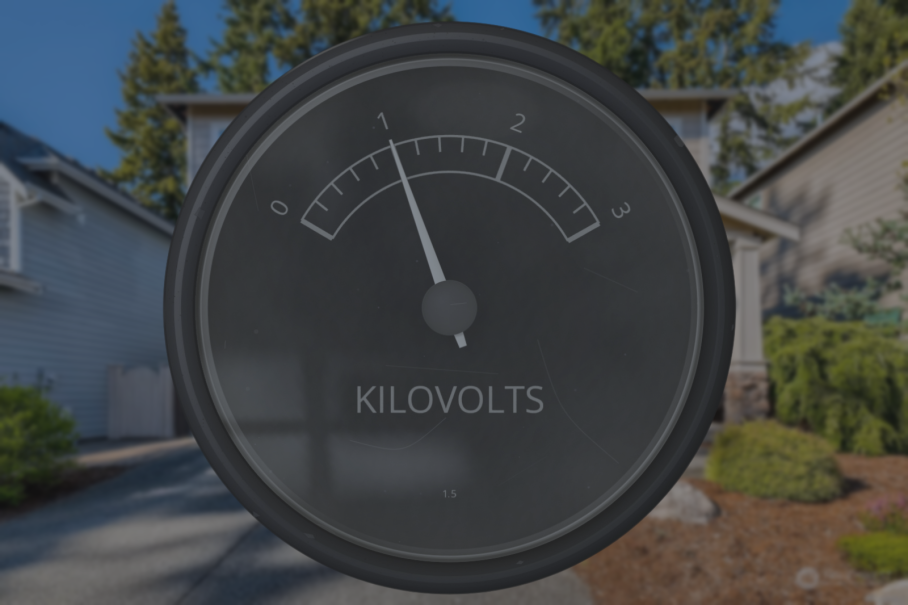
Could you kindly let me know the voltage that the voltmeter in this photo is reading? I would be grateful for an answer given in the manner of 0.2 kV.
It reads 1 kV
